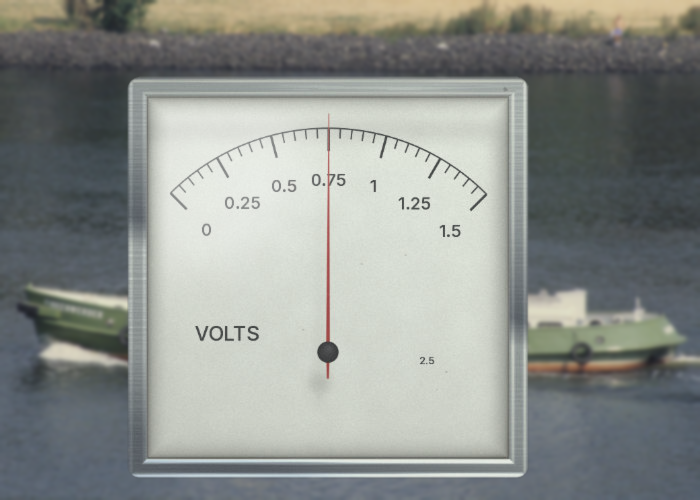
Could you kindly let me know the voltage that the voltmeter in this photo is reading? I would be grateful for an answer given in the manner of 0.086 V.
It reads 0.75 V
